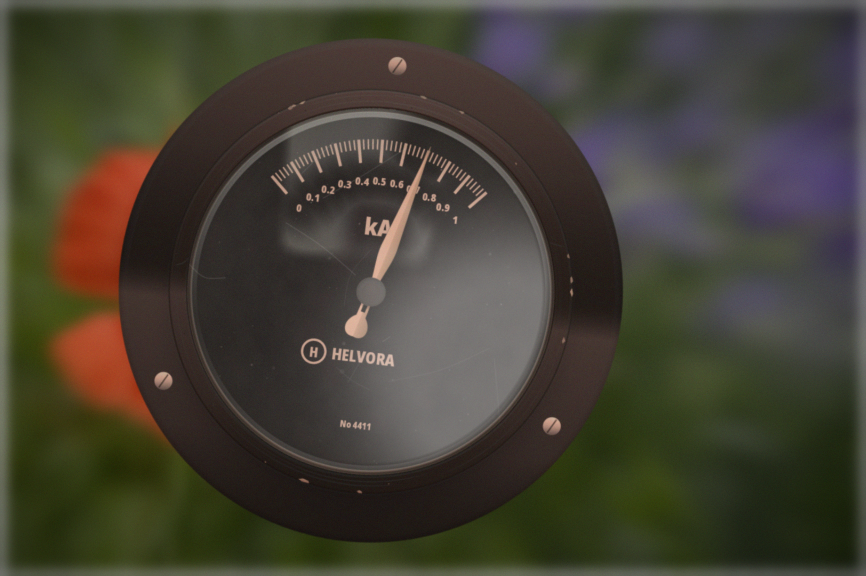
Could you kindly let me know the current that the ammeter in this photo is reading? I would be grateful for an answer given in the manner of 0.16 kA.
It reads 0.7 kA
